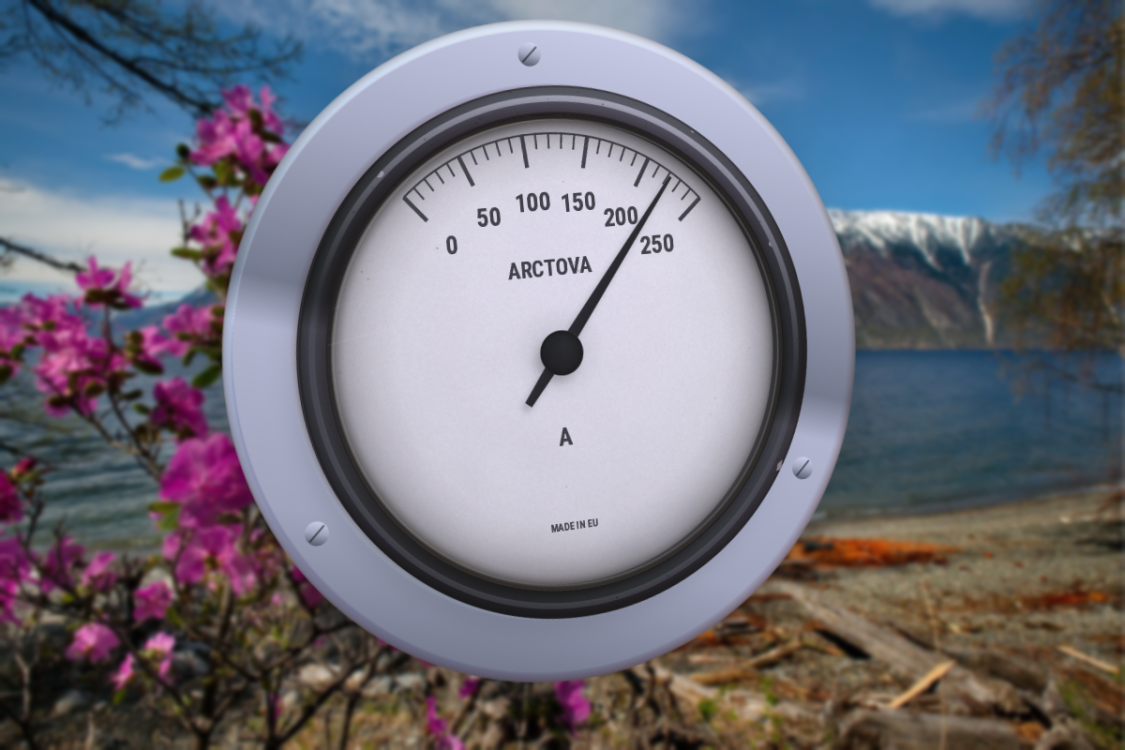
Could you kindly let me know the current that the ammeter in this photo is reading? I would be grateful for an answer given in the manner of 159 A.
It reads 220 A
